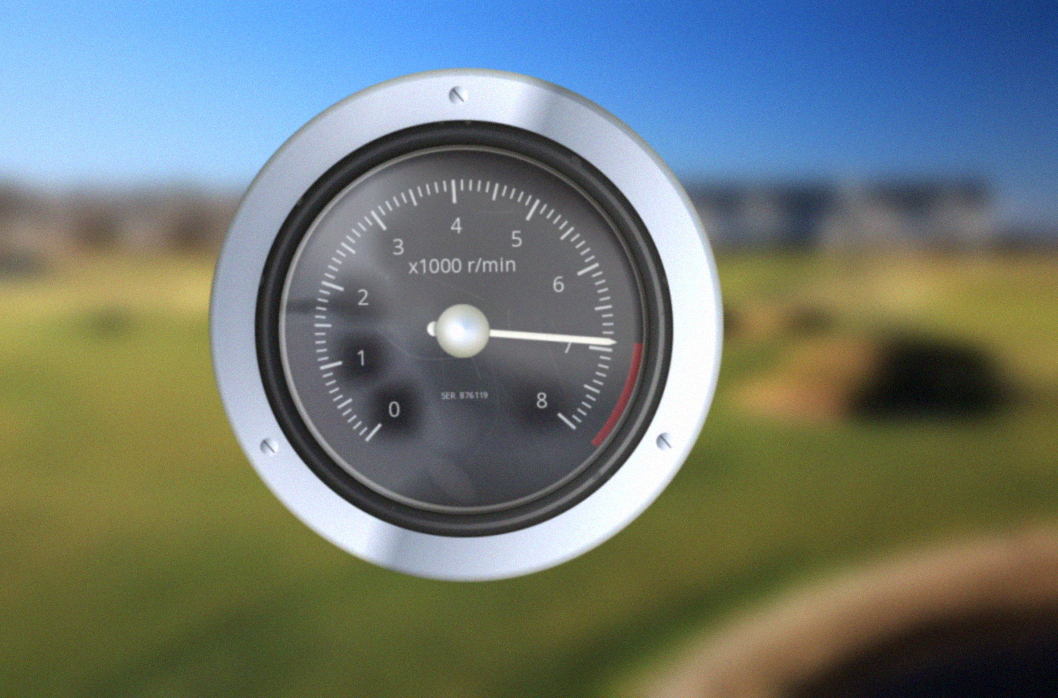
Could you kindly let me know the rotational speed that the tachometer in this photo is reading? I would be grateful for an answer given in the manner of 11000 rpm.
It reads 6900 rpm
